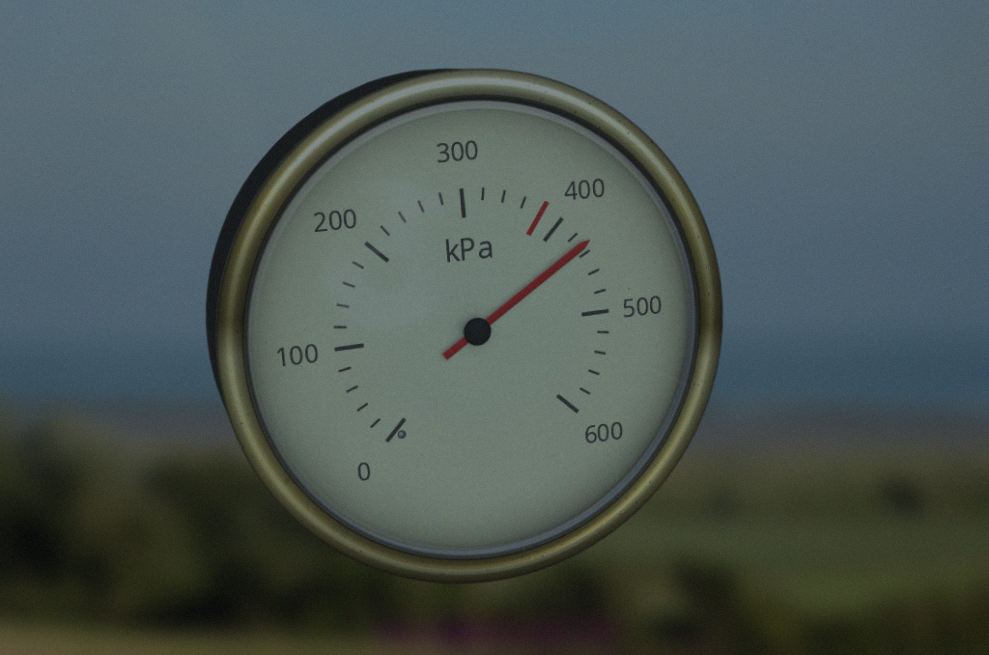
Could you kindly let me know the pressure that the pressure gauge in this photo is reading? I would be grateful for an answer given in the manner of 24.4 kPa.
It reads 430 kPa
